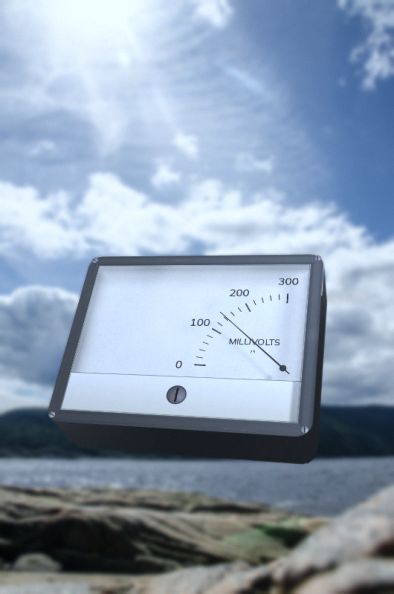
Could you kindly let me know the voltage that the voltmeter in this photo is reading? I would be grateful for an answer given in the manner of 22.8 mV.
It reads 140 mV
